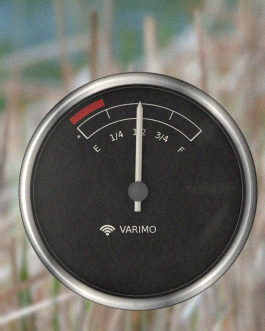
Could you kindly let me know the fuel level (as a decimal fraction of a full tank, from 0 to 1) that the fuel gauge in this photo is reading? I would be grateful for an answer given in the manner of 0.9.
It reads 0.5
